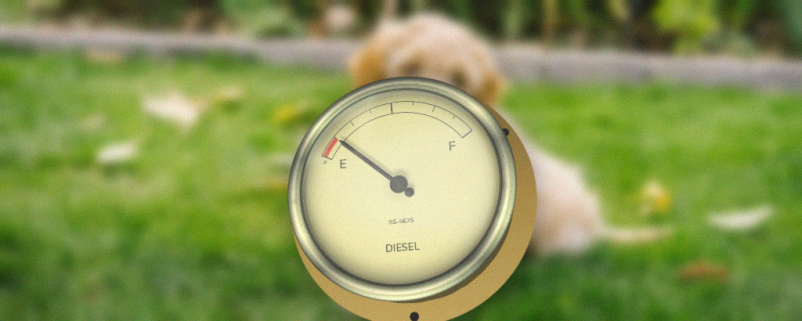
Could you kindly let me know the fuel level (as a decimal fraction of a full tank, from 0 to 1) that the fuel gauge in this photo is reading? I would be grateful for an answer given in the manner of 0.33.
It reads 0.125
